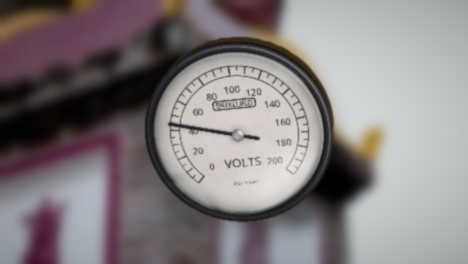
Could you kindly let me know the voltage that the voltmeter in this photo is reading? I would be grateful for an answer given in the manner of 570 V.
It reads 45 V
